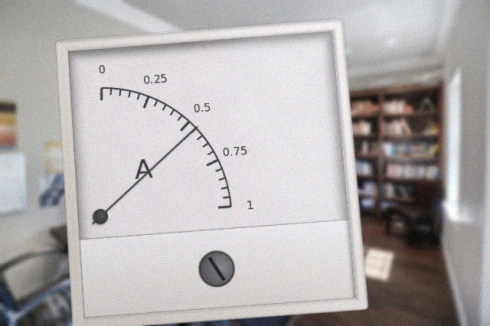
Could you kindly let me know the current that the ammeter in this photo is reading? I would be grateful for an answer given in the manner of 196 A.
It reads 0.55 A
